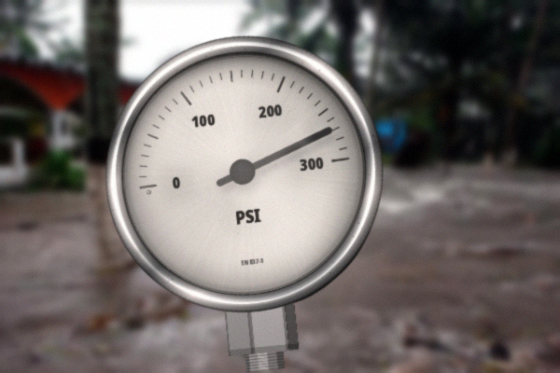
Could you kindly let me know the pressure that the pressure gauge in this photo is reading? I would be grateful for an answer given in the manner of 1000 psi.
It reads 270 psi
